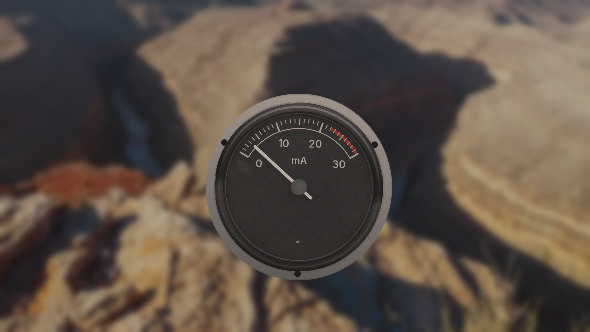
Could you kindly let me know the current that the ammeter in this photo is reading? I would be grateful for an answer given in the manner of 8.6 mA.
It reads 3 mA
